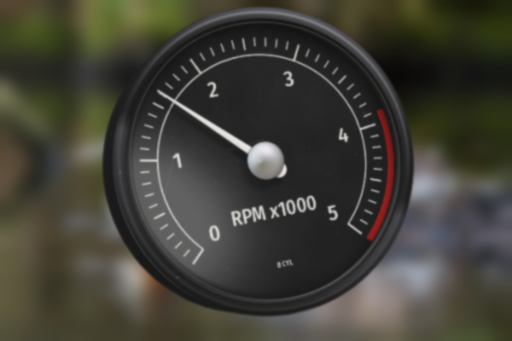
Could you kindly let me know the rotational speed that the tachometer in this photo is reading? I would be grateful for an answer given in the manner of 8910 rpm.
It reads 1600 rpm
